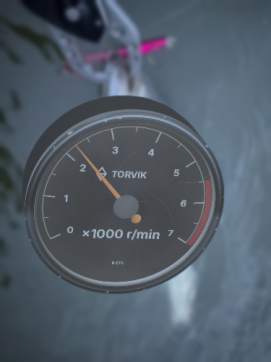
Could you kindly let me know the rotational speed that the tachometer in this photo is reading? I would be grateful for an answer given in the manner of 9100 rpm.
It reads 2250 rpm
